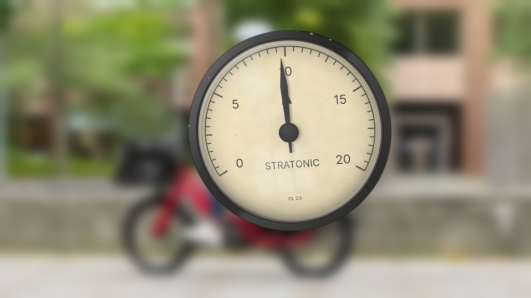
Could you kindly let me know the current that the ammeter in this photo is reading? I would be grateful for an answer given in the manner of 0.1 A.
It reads 9.75 A
